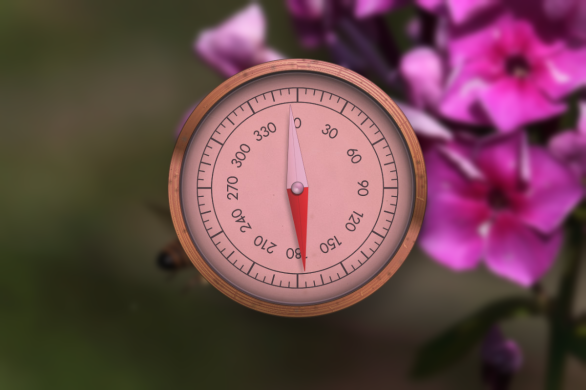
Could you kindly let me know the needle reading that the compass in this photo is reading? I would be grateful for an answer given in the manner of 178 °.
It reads 175 °
